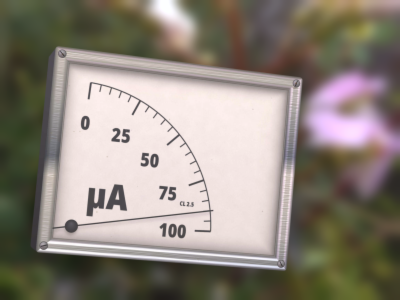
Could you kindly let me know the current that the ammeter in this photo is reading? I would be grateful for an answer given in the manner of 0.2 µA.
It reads 90 µA
